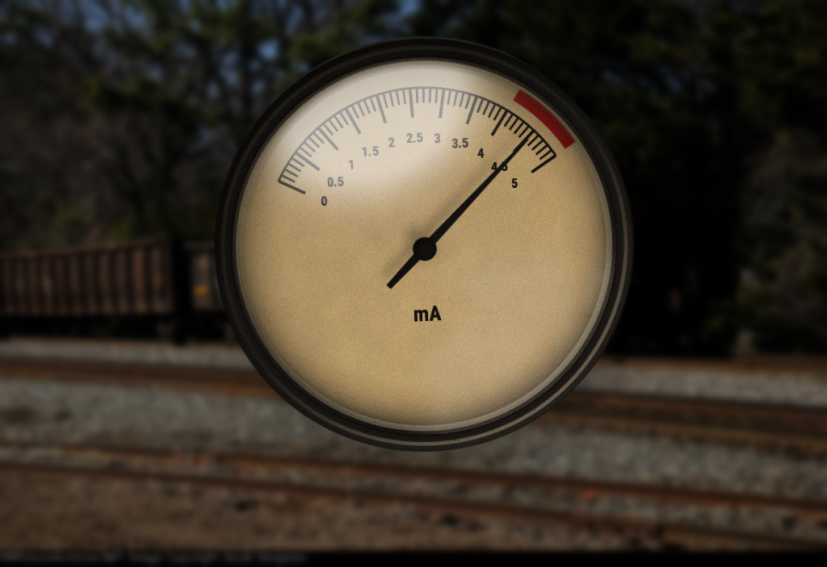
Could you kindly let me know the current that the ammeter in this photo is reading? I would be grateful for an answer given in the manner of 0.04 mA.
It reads 4.5 mA
